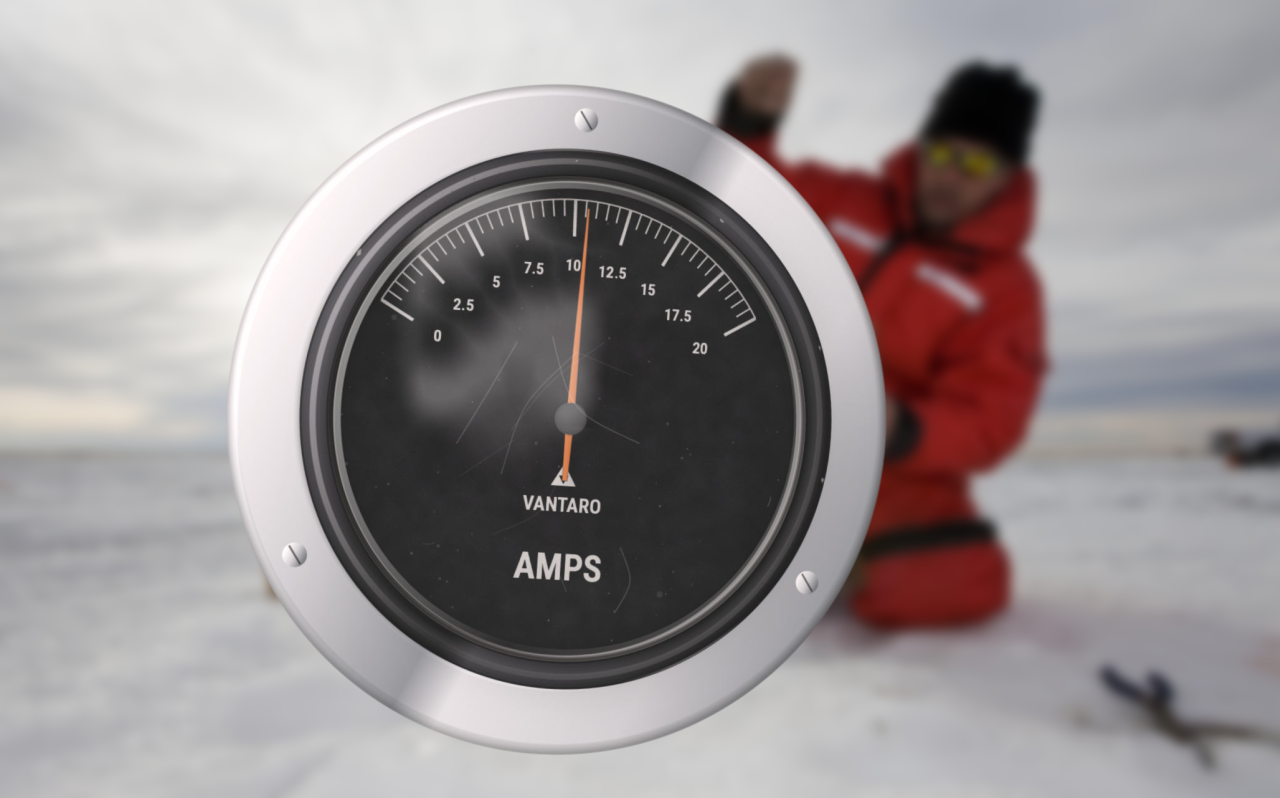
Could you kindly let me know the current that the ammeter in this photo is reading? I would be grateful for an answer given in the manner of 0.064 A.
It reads 10.5 A
